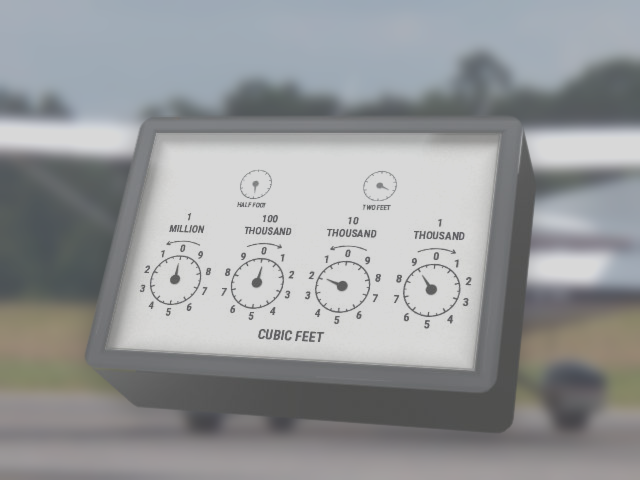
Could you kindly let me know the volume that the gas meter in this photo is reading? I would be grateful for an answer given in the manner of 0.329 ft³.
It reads 1900 ft³
